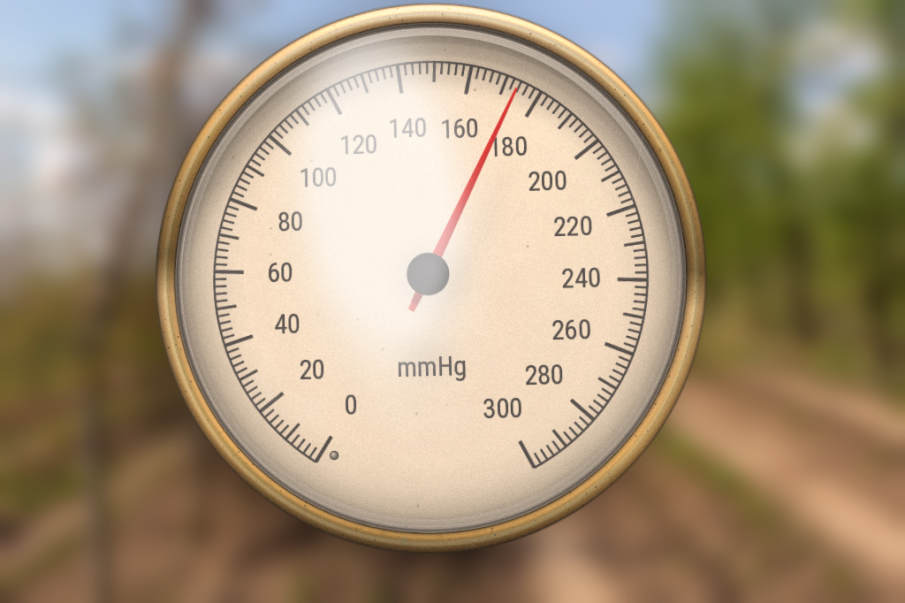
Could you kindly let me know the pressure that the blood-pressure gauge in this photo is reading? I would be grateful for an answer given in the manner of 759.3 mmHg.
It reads 174 mmHg
